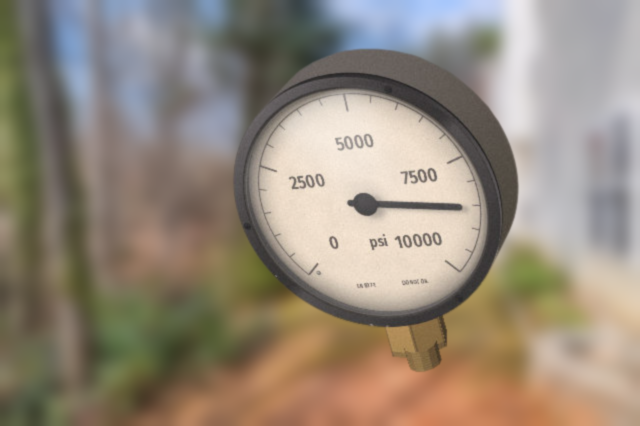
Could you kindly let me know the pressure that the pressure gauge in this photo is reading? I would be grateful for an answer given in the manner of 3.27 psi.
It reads 8500 psi
